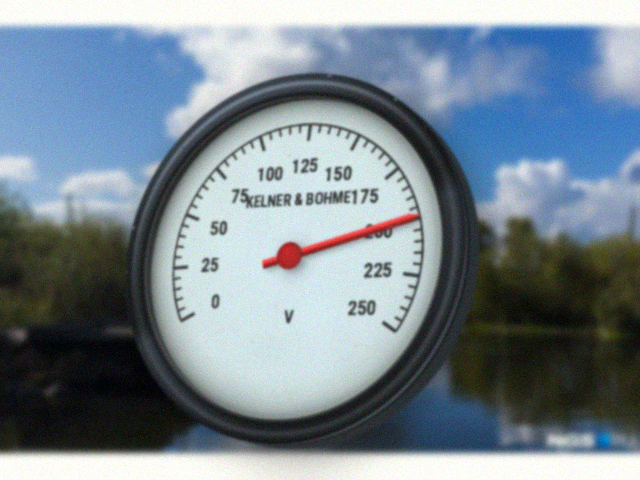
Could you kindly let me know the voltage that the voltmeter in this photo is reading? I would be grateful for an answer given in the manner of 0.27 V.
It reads 200 V
